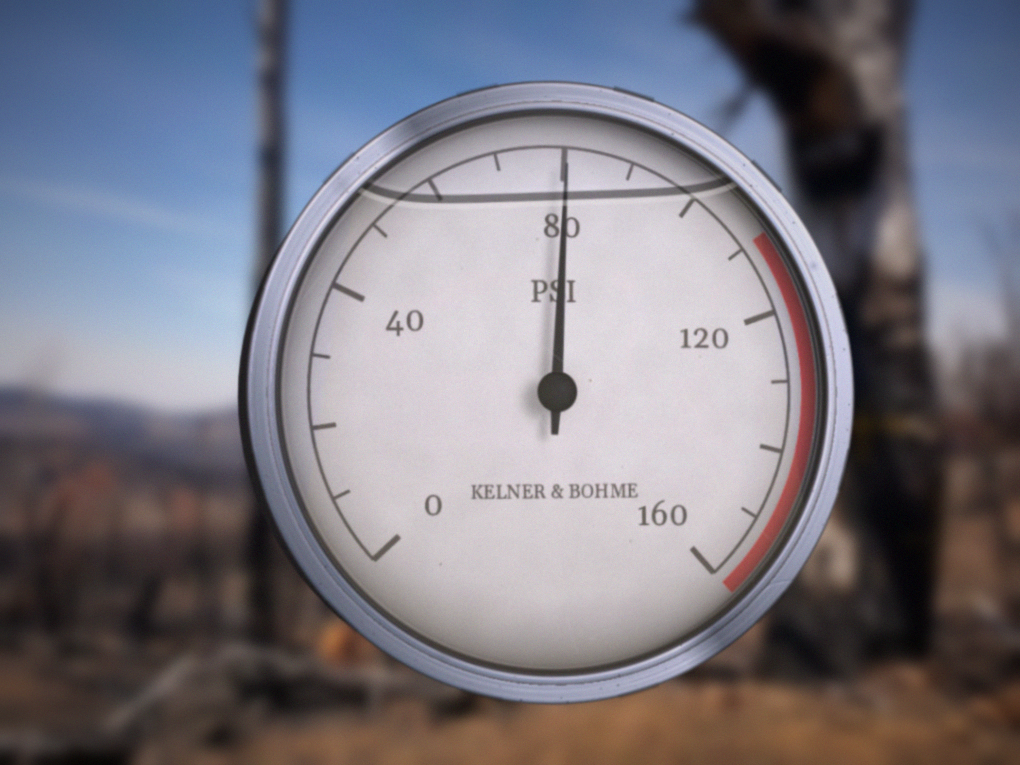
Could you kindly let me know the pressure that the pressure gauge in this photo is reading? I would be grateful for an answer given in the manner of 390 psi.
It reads 80 psi
